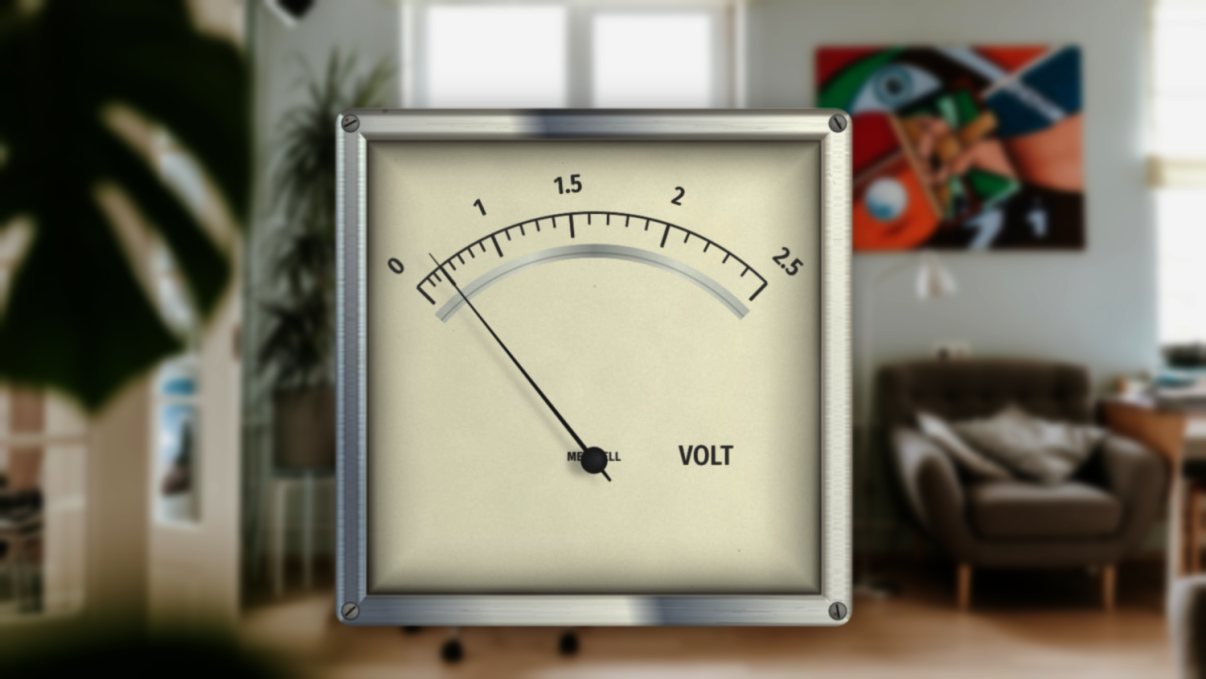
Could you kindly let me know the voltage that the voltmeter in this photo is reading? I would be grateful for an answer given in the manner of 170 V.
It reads 0.5 V
